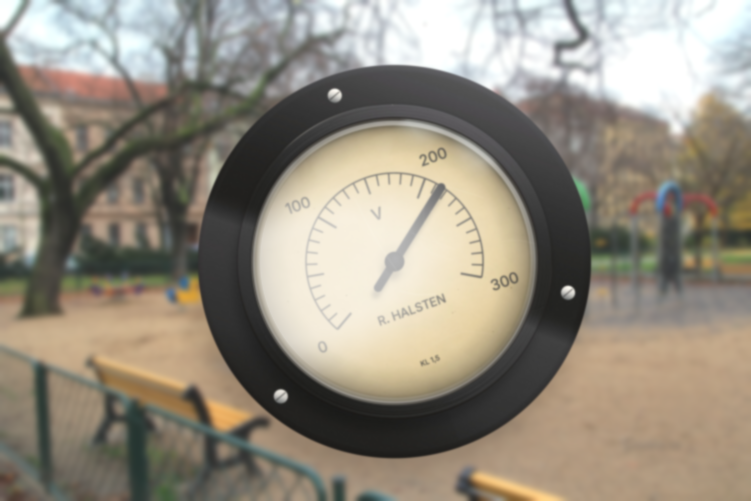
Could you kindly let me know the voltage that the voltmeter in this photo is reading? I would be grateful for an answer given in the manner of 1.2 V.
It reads 215 V
